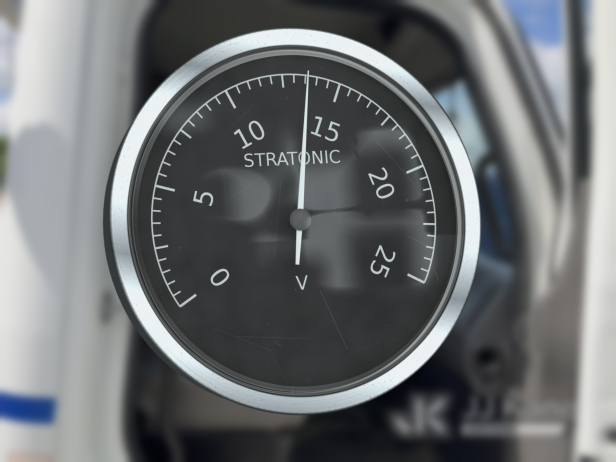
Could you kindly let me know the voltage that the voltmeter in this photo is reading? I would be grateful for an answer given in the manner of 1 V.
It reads 13.5 V
